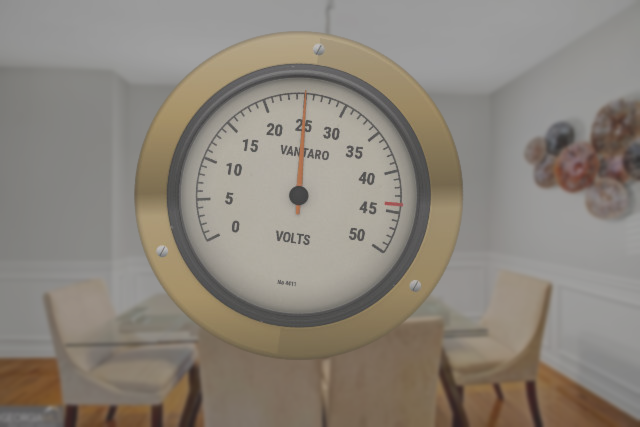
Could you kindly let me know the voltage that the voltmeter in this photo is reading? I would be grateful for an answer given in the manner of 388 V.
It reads 25 V
